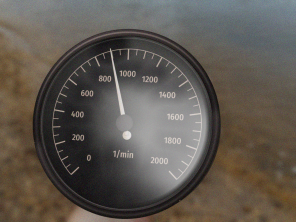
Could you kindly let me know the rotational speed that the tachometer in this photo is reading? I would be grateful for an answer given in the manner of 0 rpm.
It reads 900 rpm
